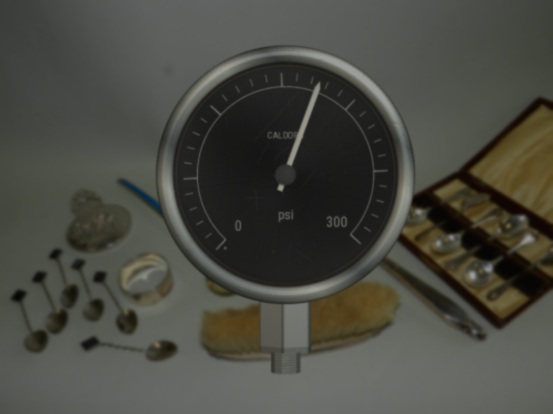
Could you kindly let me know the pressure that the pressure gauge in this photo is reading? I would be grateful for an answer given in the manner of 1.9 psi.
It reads 175 psi
